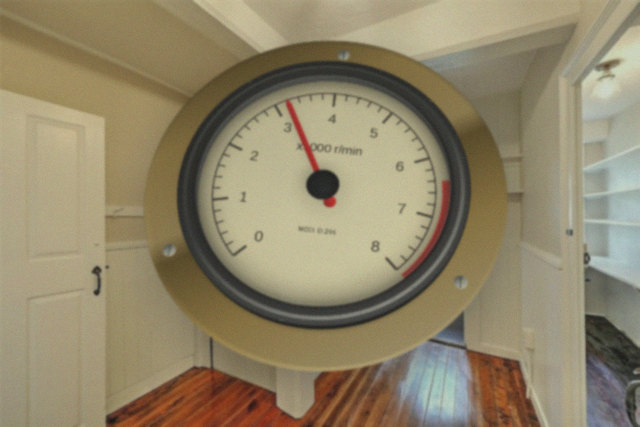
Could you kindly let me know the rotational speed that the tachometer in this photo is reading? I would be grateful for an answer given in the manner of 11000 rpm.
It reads 3200 rpm
